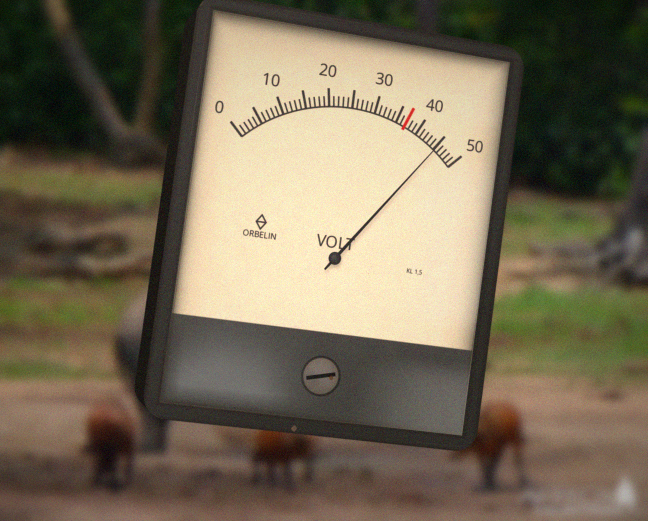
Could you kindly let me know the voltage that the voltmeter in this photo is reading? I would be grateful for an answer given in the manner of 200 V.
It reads 45 V
